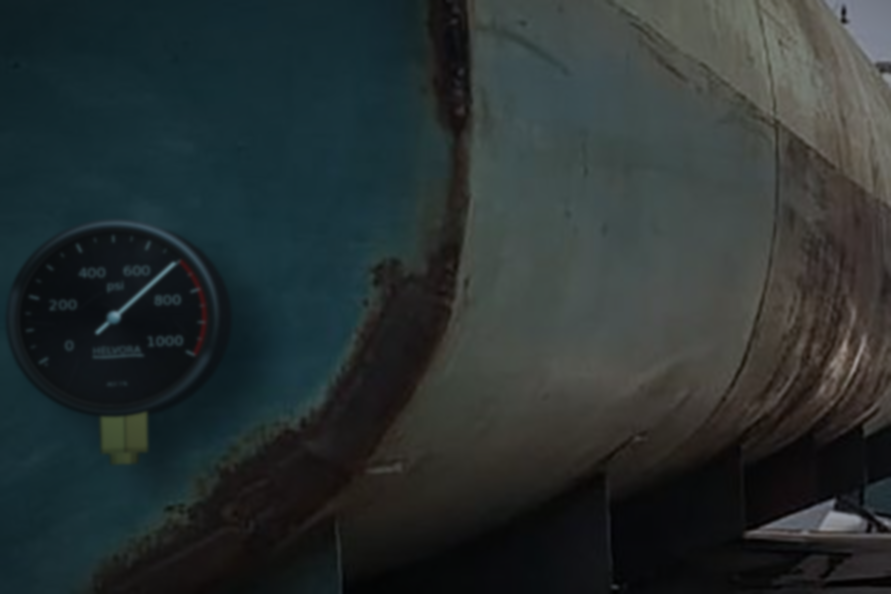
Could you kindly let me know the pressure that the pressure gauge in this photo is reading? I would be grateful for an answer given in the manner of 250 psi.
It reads 700 psi
